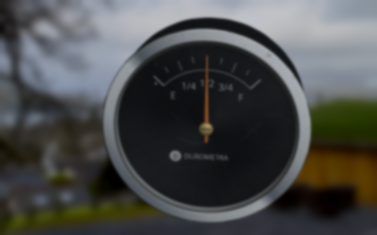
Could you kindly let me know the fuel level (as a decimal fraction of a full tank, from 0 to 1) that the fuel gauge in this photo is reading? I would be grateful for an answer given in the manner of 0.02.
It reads 0.5
